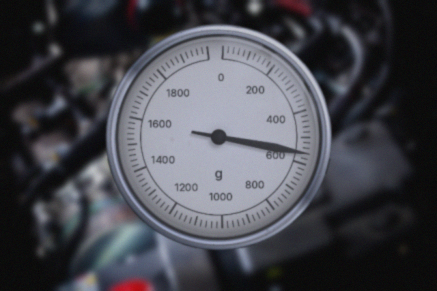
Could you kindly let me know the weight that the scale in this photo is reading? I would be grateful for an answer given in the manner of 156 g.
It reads 560 g
